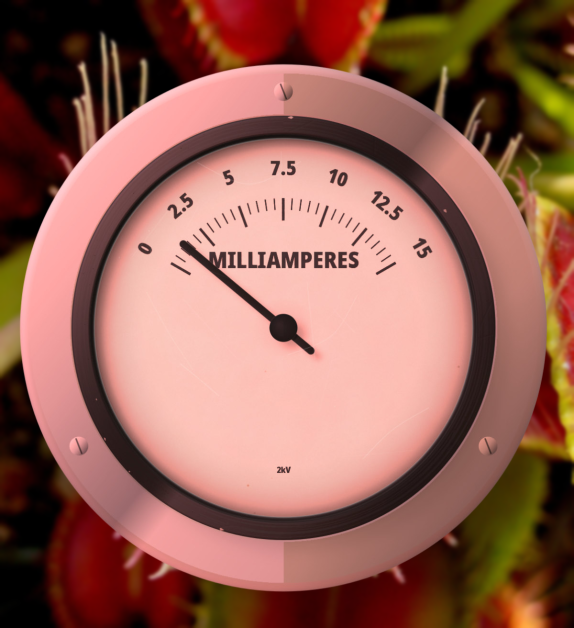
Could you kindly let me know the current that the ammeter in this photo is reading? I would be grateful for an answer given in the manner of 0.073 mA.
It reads 1.25 mA
